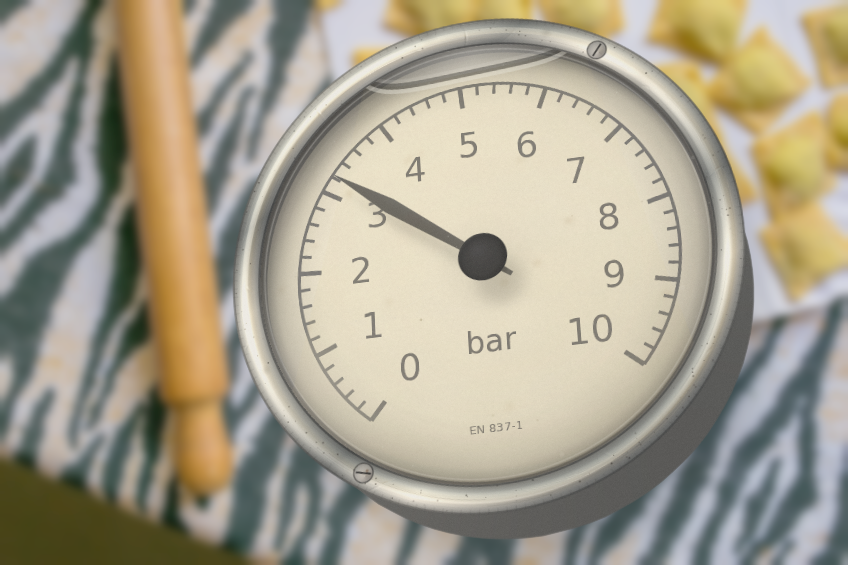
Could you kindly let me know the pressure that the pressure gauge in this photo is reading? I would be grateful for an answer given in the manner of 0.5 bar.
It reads 3.2 bar
